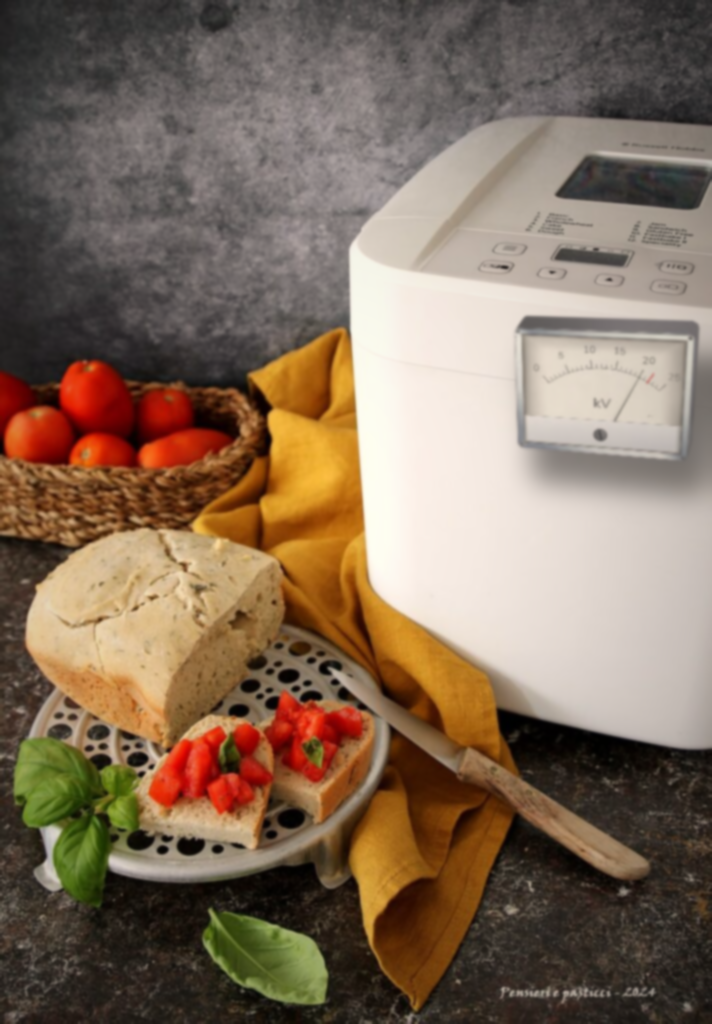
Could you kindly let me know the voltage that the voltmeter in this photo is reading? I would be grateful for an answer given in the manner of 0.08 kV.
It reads 20 kV
